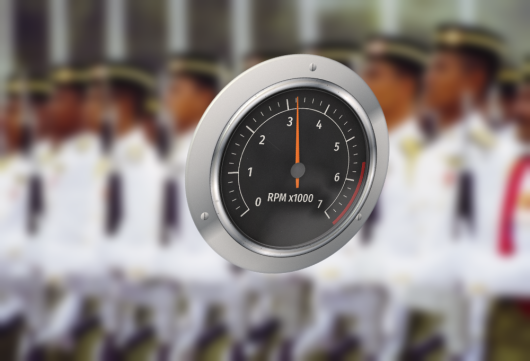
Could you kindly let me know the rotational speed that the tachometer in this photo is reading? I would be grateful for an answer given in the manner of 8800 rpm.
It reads 3200 rpm
